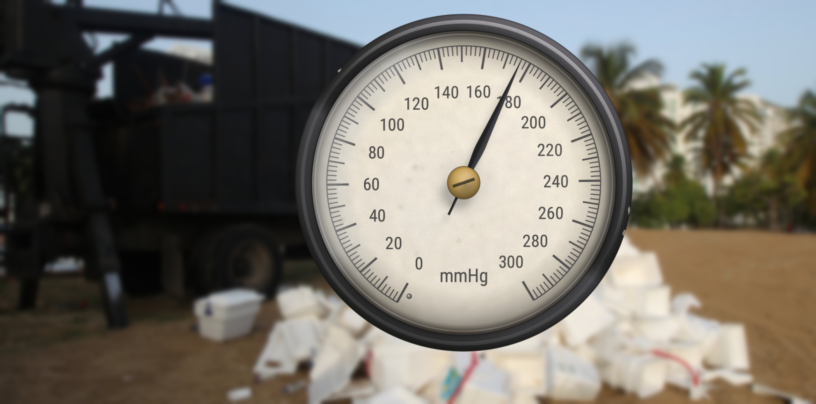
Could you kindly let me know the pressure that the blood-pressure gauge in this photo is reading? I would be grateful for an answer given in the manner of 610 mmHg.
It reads 176 mmHg
